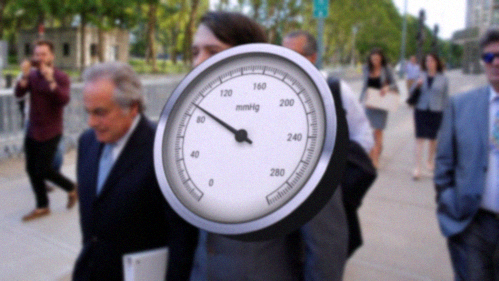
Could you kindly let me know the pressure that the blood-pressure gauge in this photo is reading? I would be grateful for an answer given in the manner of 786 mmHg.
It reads 90 mmHg
